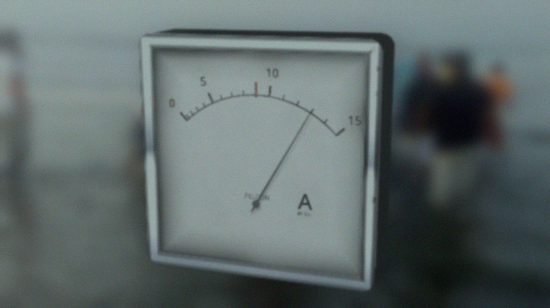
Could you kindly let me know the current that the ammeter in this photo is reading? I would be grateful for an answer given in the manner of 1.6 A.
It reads 13 A
